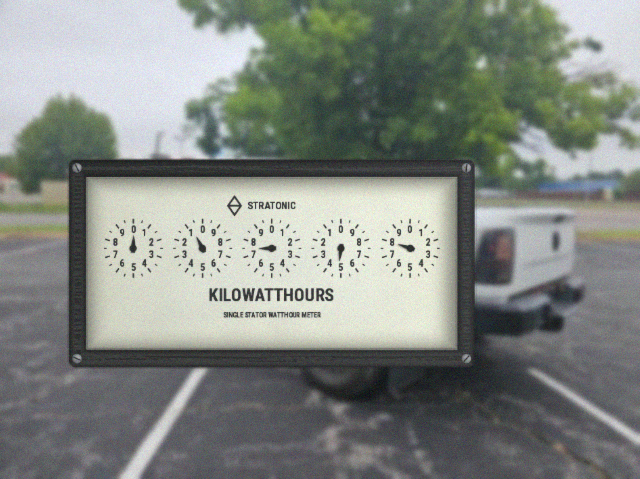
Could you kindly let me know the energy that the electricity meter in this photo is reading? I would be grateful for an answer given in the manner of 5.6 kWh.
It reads 748 kWh
